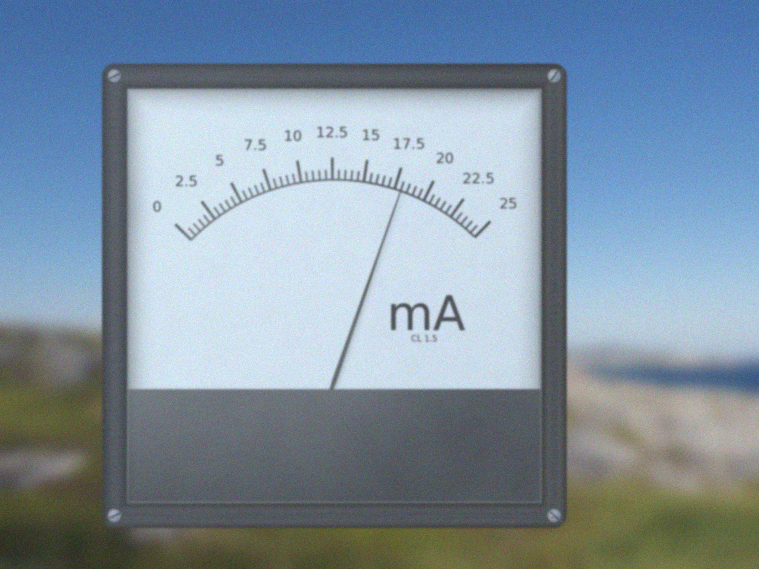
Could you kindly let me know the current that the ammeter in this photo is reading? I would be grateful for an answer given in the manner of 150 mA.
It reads 18 mA
